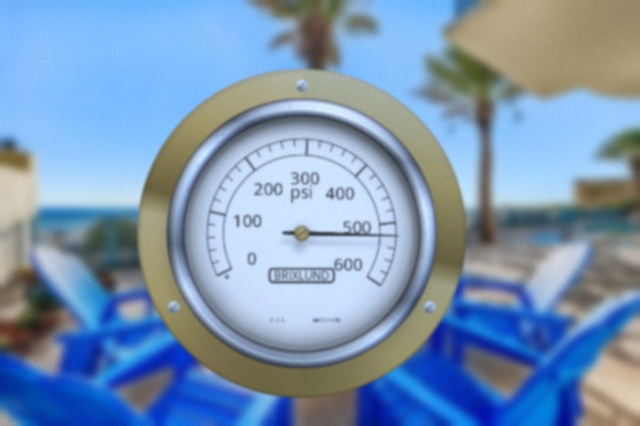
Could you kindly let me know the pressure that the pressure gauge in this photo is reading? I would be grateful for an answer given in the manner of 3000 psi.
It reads 520 psi
